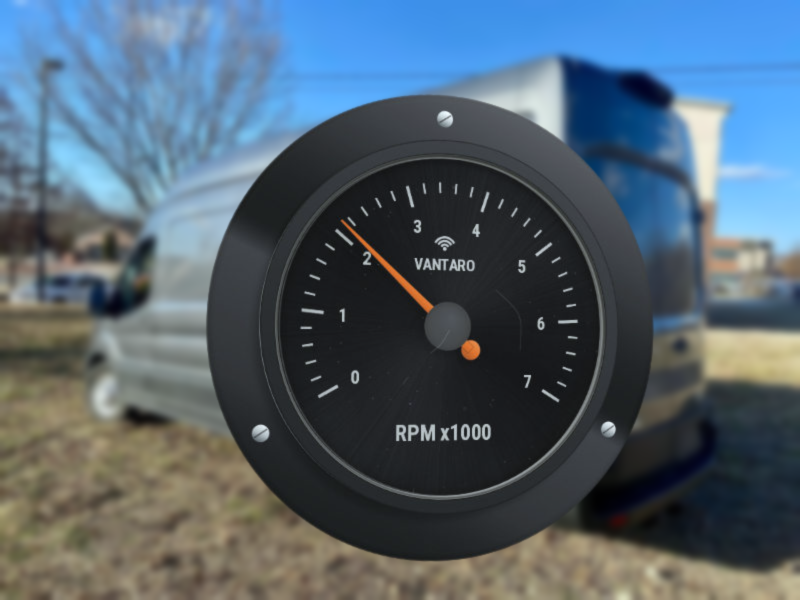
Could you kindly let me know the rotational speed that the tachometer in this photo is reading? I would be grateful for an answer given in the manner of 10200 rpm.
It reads 2100 rpm
